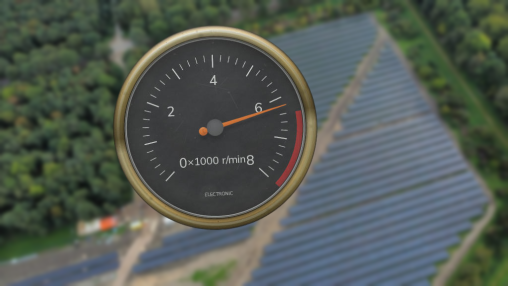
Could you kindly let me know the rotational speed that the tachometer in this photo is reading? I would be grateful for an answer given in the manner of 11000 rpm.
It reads 6200 rpm
